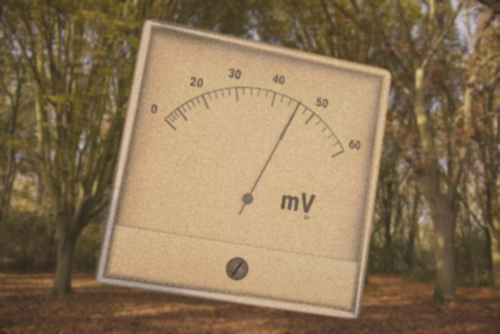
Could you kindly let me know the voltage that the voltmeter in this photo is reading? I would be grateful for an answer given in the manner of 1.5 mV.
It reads 46 mV
